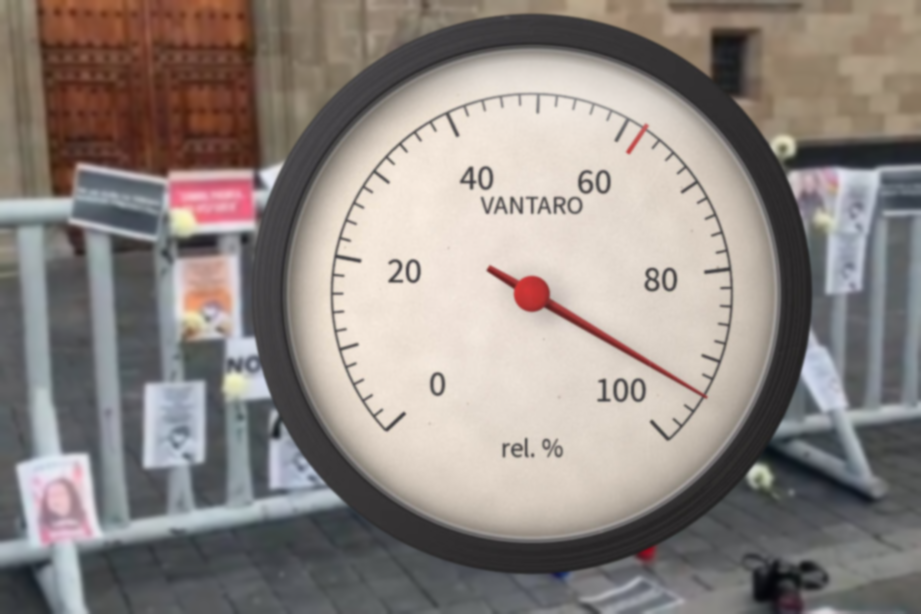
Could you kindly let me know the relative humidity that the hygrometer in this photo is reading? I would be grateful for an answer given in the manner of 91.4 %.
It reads 94 %
